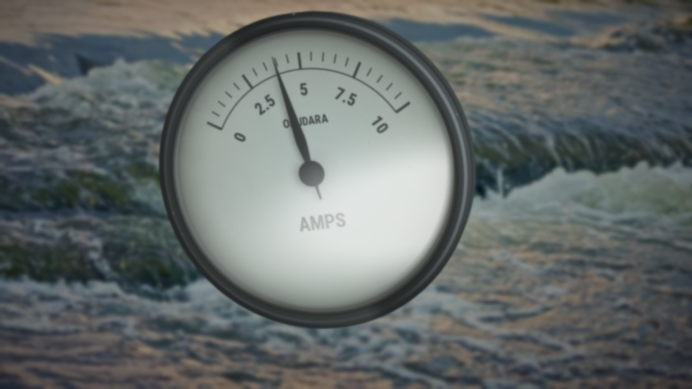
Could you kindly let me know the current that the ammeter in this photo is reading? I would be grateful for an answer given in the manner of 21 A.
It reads 4 A
